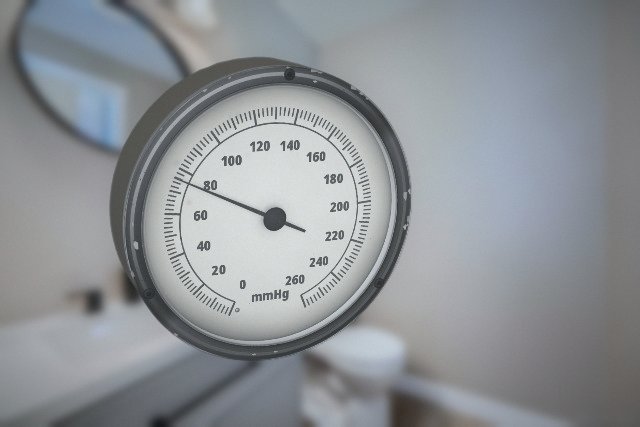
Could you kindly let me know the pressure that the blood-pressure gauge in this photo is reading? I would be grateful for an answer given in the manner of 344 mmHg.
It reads 76 mmHg
